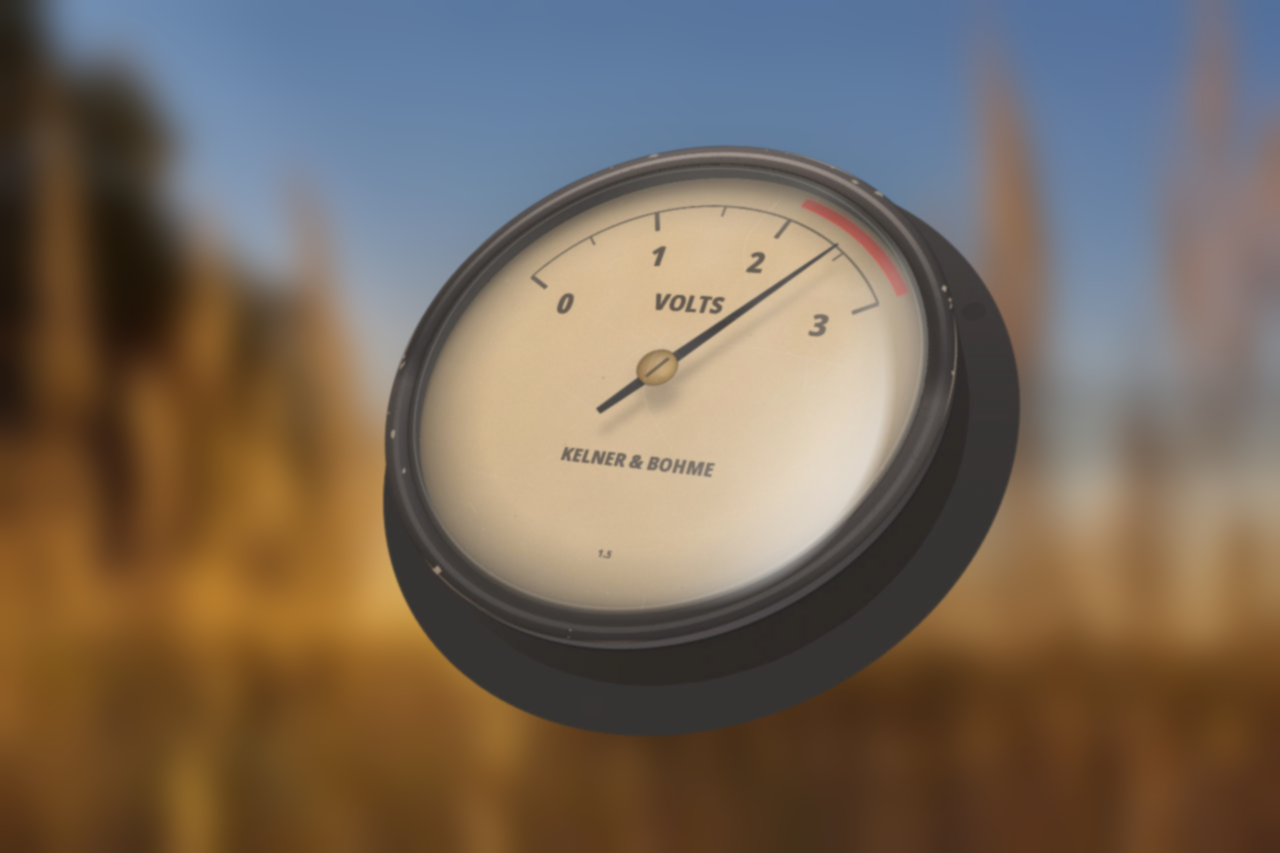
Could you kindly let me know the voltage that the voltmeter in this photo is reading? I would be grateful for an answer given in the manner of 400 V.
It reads 2.5 V
